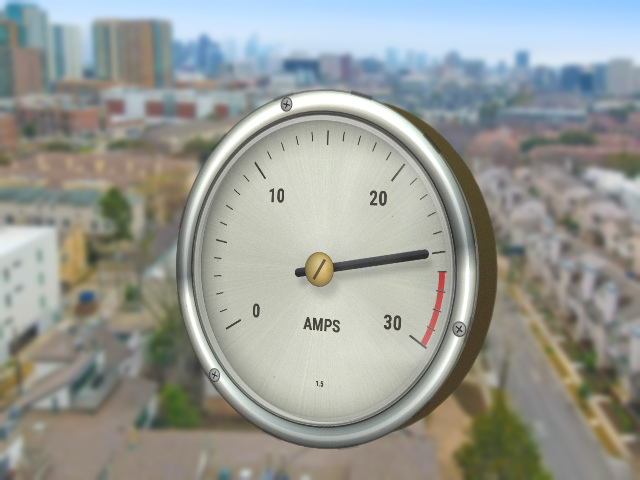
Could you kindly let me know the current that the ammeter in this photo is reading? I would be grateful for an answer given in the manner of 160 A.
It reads 25 A
